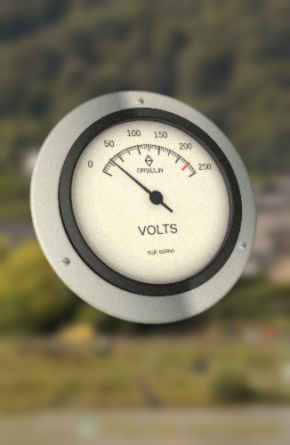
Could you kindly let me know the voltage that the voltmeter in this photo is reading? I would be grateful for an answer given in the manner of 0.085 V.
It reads 25 V
